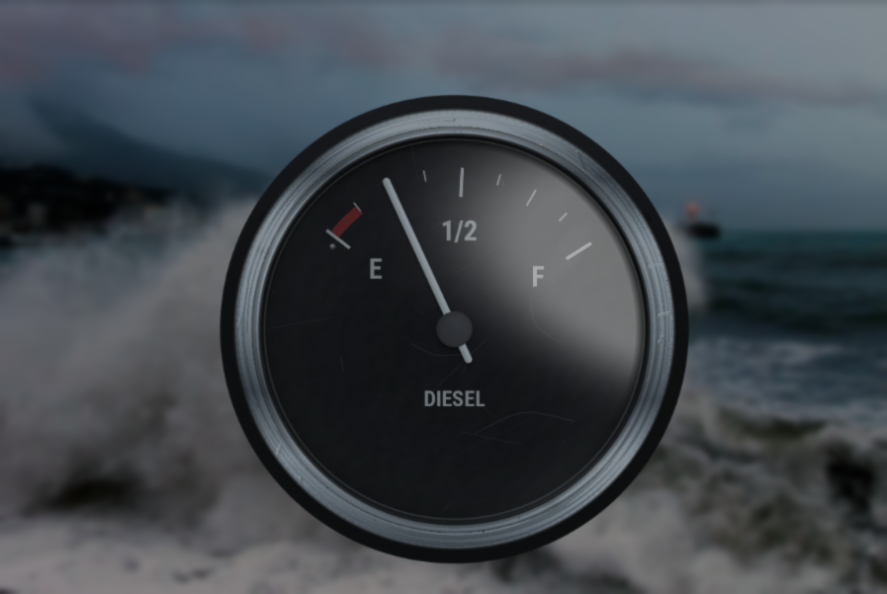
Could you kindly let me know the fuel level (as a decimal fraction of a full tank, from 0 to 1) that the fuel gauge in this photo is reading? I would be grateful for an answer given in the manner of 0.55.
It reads 0.25
